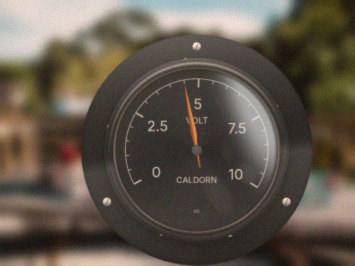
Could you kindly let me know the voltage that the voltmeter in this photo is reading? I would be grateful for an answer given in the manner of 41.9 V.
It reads 4.5 V
